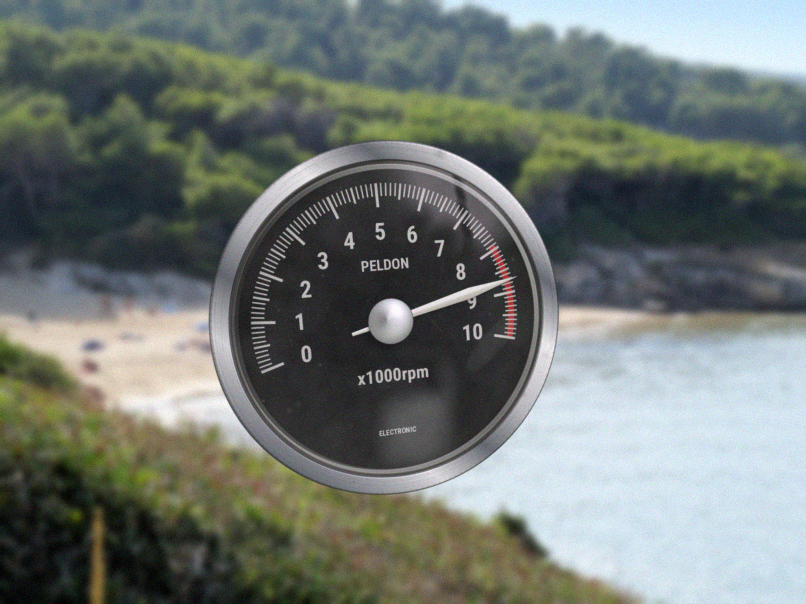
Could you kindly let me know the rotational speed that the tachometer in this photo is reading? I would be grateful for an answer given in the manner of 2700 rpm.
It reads 8700 rpm
